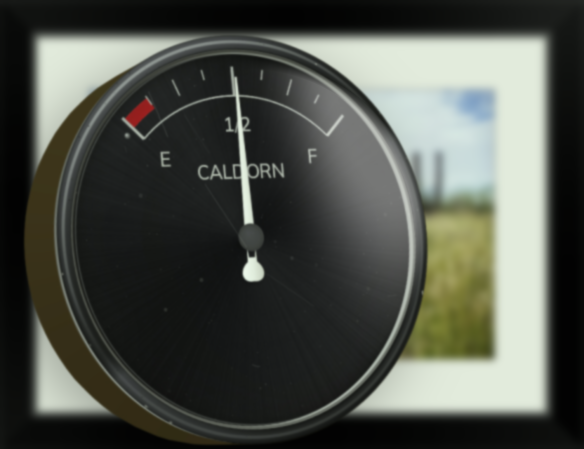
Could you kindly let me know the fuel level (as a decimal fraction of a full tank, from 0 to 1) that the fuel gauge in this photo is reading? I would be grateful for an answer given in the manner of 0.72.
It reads 0.5
